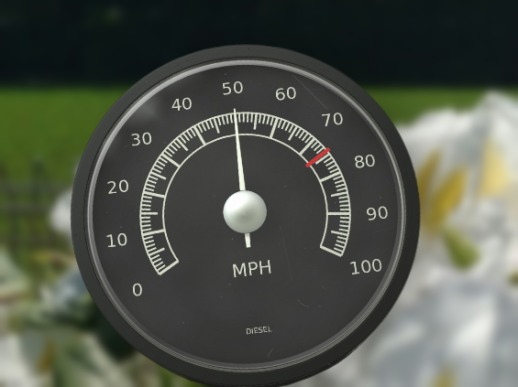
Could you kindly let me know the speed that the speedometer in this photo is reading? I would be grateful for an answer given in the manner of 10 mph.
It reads 50 mph
